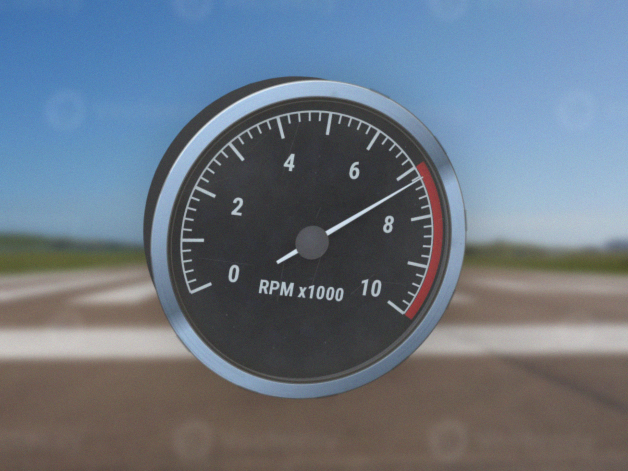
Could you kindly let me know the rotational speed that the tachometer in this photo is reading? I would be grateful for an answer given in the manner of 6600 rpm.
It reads 7200 rpm
